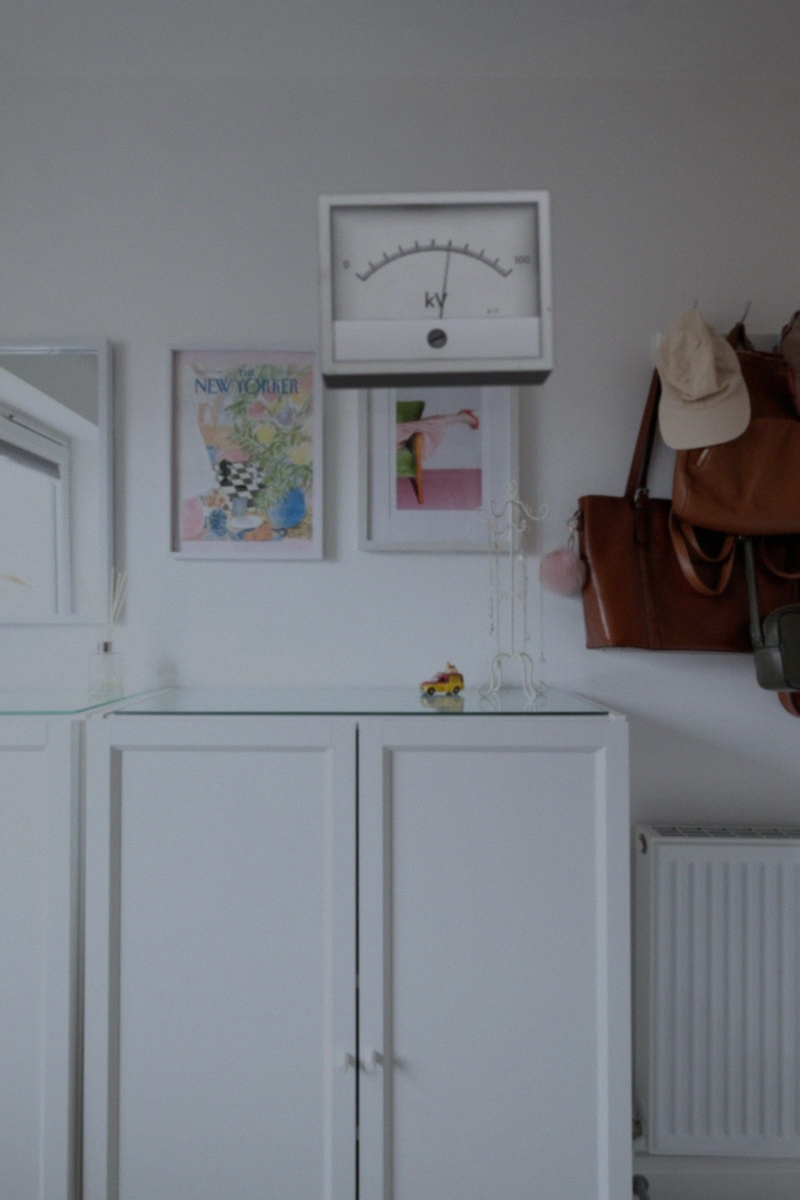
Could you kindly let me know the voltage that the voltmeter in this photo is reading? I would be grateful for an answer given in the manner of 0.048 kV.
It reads 60 kV
